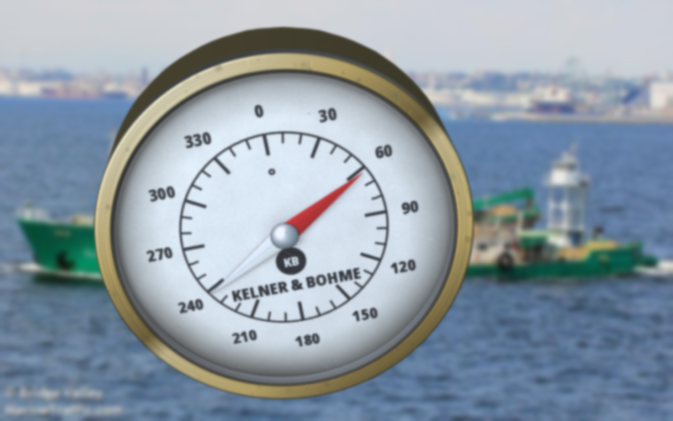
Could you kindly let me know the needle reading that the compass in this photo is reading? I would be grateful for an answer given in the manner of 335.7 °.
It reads 60 °
